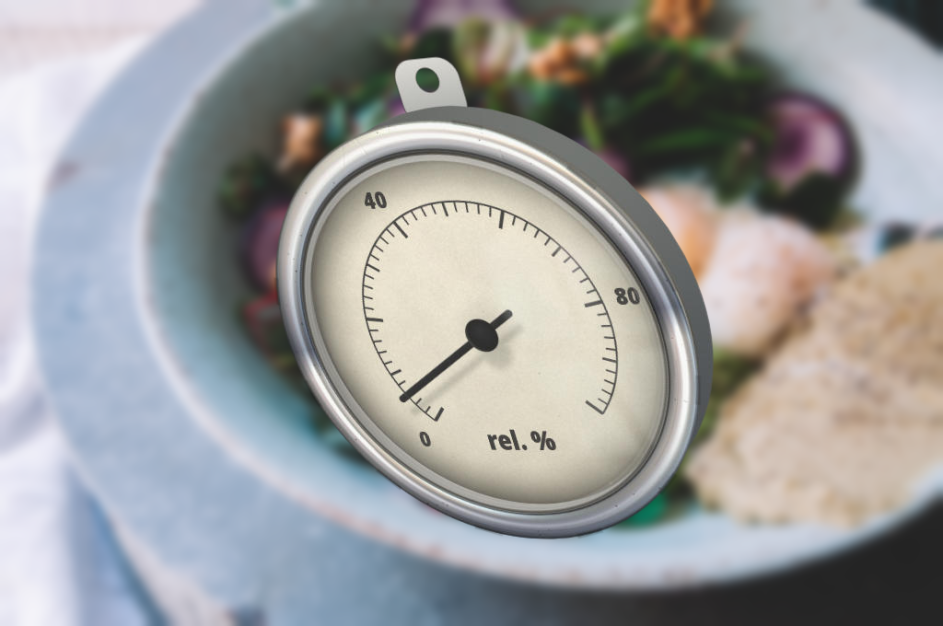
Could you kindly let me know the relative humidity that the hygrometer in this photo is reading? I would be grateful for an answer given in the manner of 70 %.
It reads 6 %
